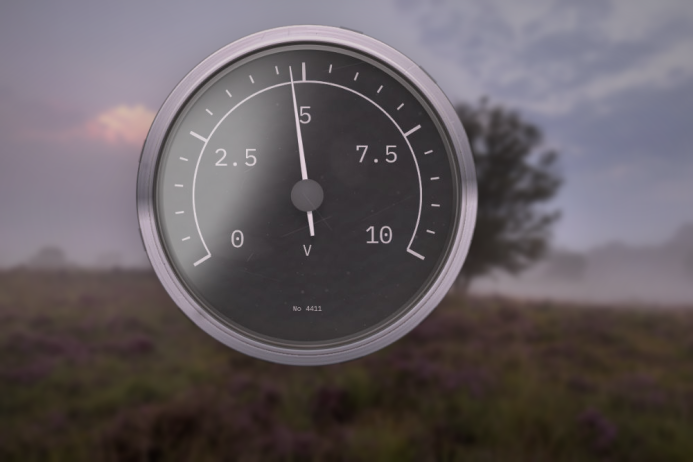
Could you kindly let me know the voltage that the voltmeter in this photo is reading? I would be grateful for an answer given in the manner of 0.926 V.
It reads 4.75 V
